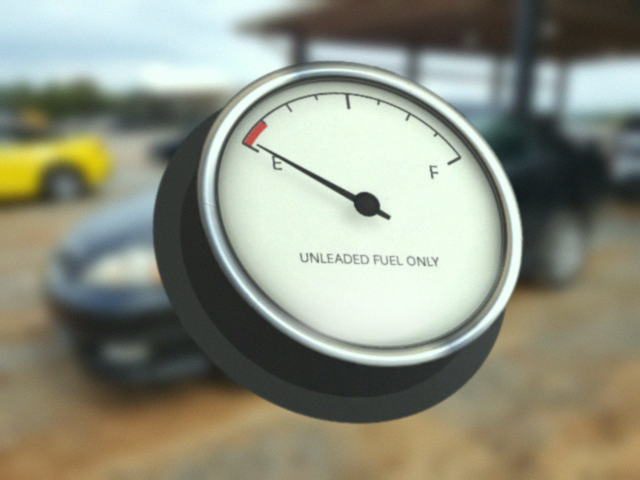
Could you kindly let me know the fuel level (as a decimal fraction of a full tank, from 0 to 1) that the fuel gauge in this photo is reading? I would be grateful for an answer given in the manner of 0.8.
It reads 0
